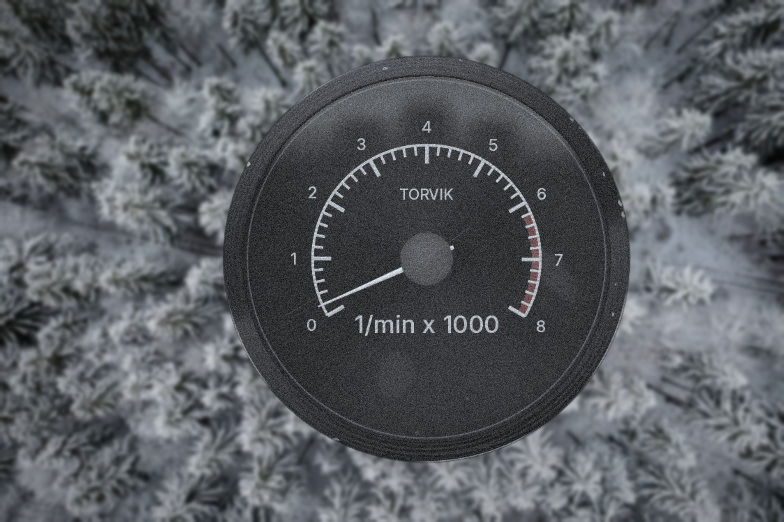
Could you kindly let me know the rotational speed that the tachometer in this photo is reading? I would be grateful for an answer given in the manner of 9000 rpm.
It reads 200 rpm
